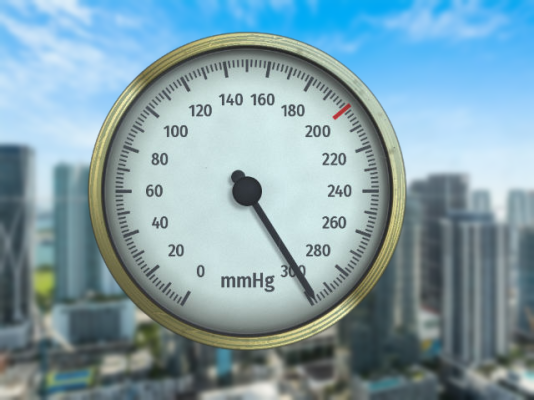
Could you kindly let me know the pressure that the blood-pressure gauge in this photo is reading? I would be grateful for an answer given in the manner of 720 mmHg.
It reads 298 mmHg
